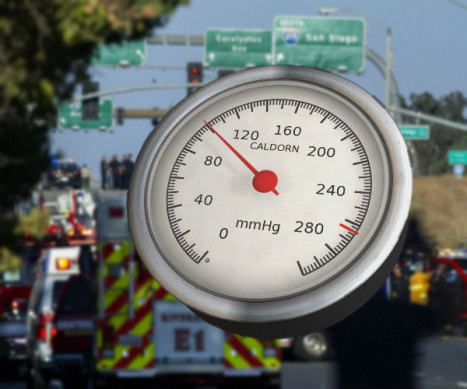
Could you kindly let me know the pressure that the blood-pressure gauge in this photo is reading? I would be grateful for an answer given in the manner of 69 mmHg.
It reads 100 mmHg
